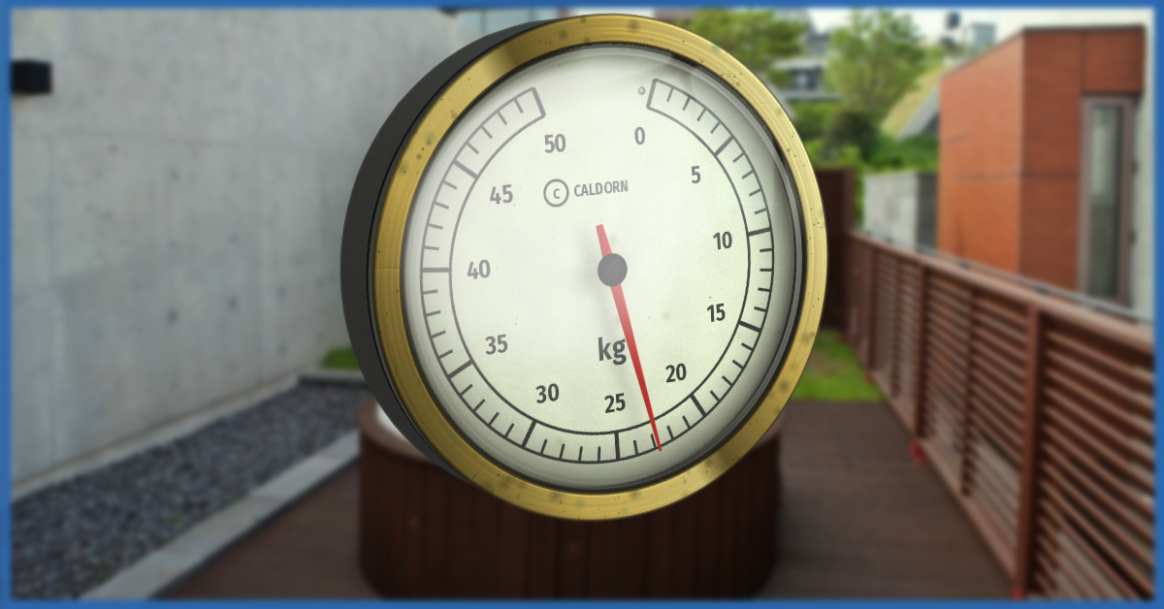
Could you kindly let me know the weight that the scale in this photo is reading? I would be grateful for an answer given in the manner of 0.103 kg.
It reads 23 kg
